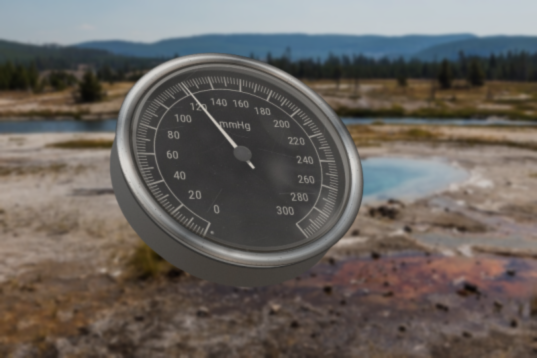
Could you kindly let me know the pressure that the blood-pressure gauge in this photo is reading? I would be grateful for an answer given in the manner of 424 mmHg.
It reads 120 mmHg
